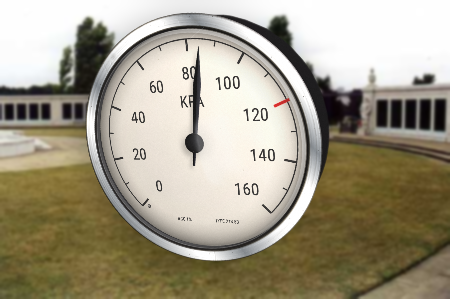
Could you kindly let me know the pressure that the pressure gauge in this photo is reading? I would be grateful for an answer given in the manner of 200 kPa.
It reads 85 kPa
